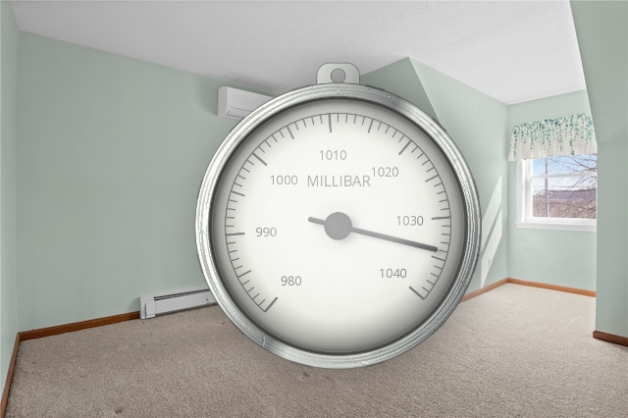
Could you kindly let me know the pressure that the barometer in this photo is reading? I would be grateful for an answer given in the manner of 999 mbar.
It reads 1034 mbar
